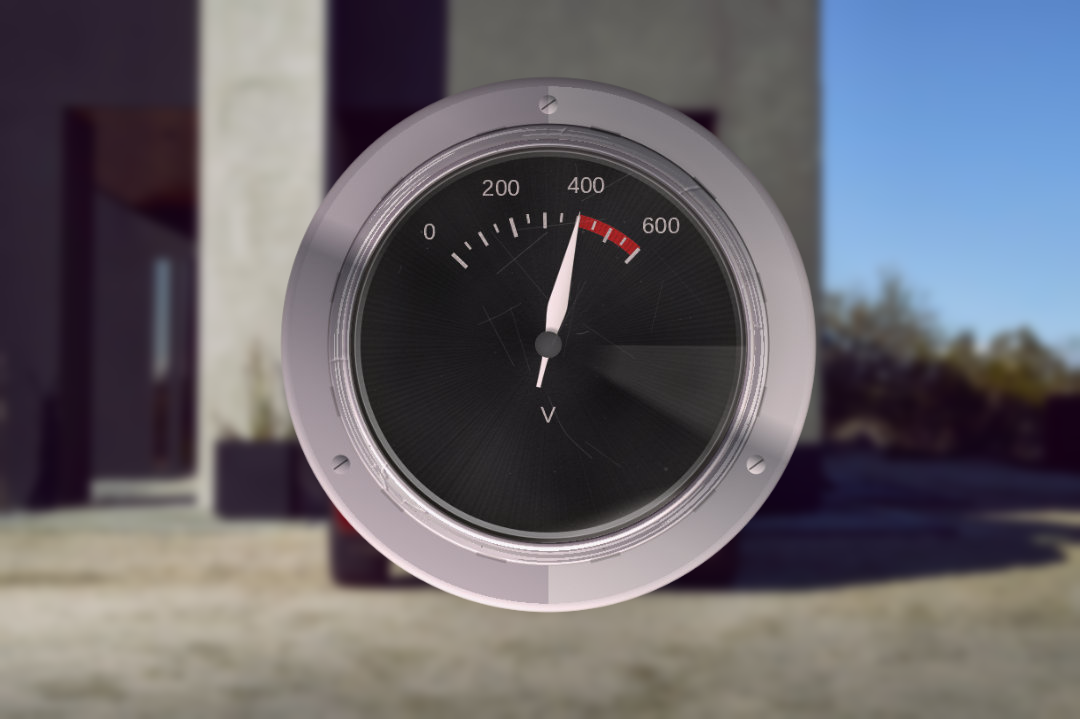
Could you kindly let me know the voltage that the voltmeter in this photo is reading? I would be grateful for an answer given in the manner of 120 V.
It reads 400 V
